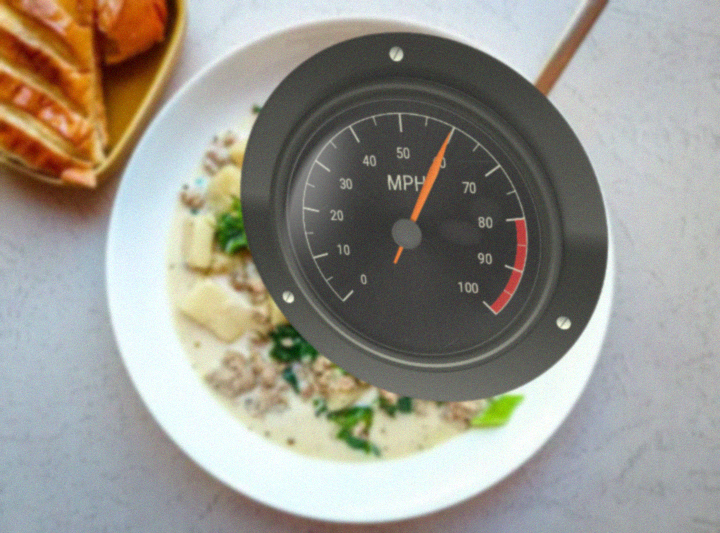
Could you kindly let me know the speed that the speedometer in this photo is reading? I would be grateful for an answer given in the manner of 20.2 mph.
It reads 60 mph
